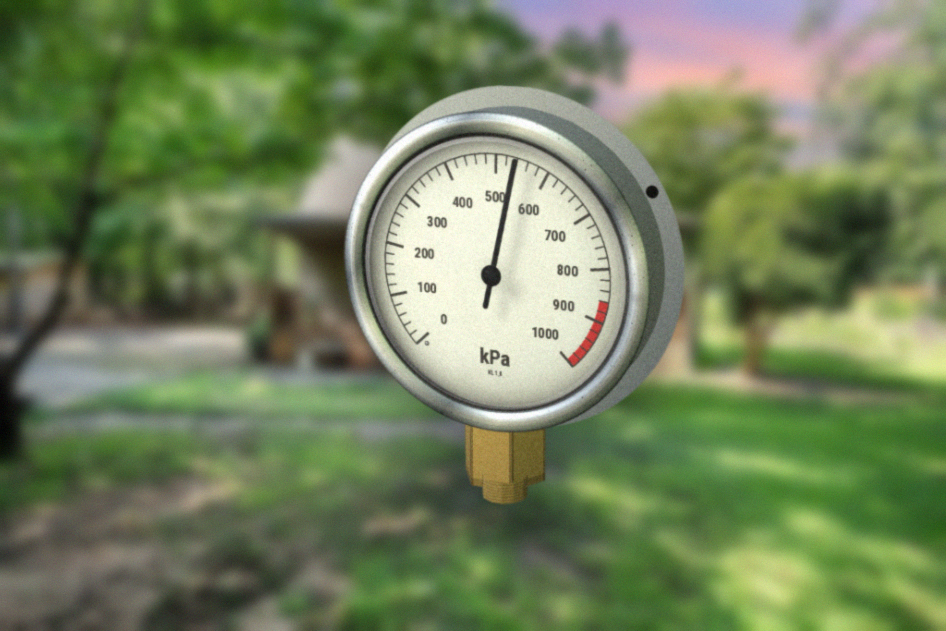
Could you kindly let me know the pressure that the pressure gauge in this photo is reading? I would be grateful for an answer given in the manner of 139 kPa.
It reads 540 kPa
